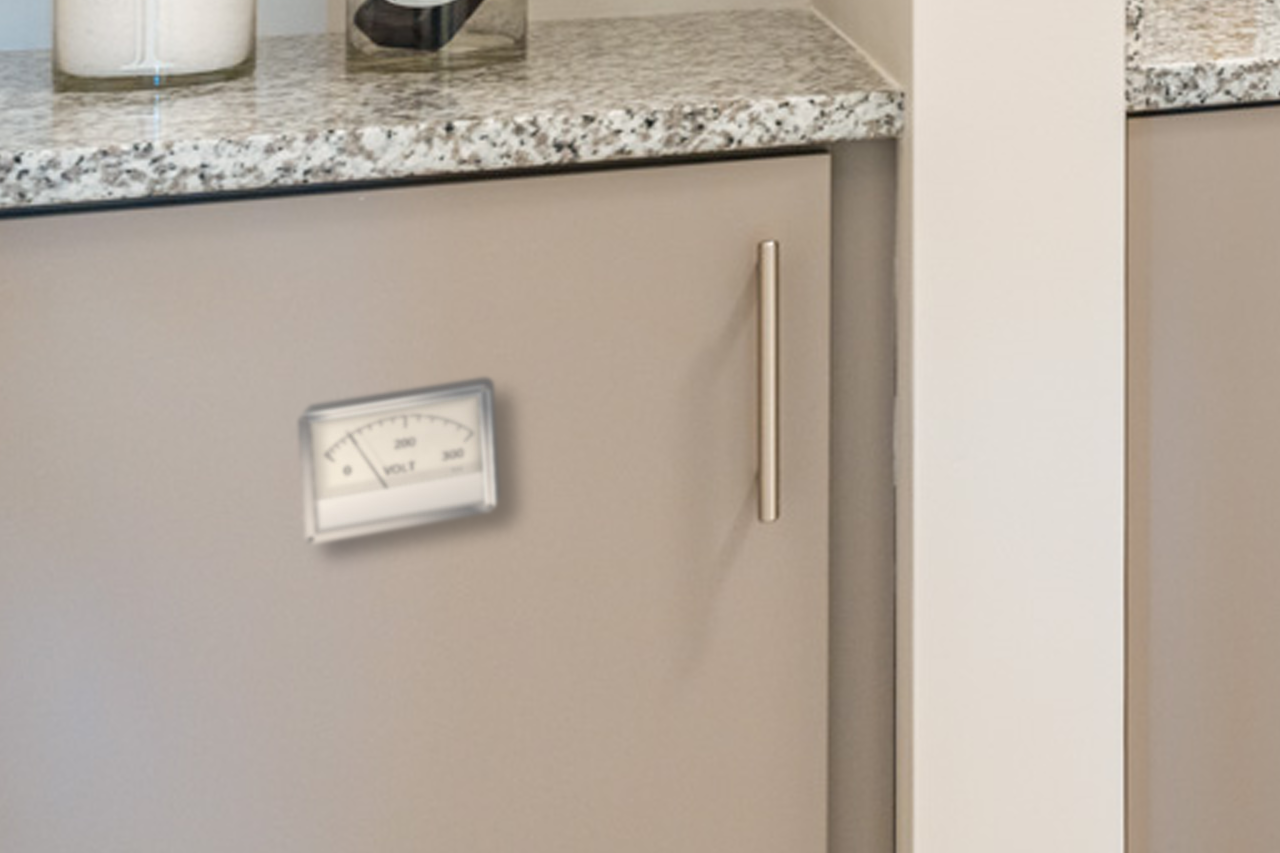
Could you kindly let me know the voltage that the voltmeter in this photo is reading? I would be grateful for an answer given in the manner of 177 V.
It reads 100 V
